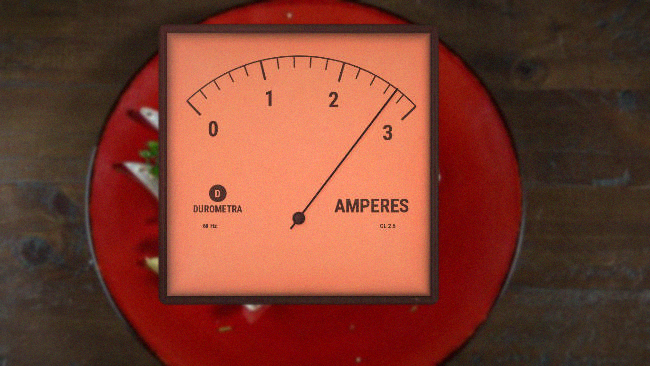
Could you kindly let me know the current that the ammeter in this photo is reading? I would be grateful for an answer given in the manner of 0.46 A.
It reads 2.7 A
